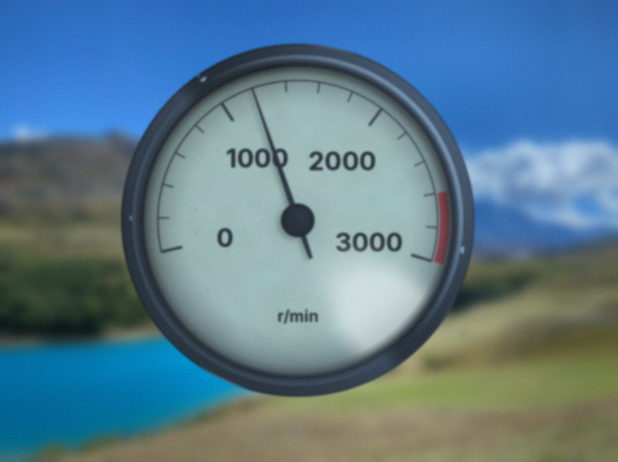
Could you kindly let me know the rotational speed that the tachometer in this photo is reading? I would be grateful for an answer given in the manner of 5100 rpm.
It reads 1200 rpm
